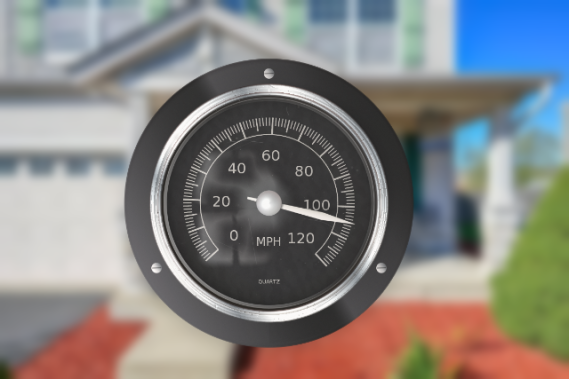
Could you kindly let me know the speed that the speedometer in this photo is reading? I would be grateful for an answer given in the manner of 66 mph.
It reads 105 mph
